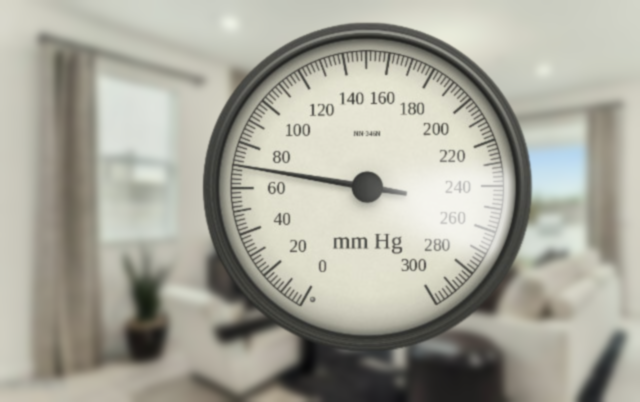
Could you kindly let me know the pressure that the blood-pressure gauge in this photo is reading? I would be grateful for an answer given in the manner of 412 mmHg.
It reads 70 mmHg
